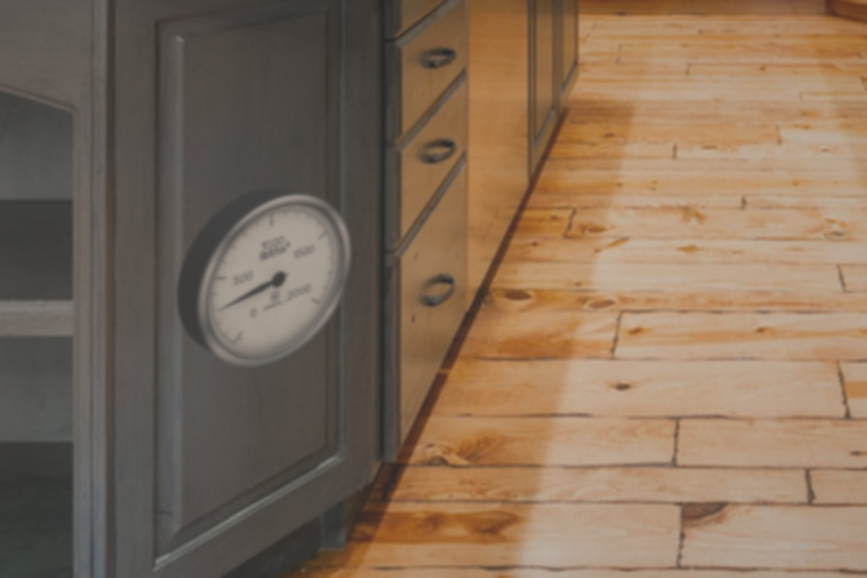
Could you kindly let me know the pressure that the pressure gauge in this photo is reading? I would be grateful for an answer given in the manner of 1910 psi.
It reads 300 psi
